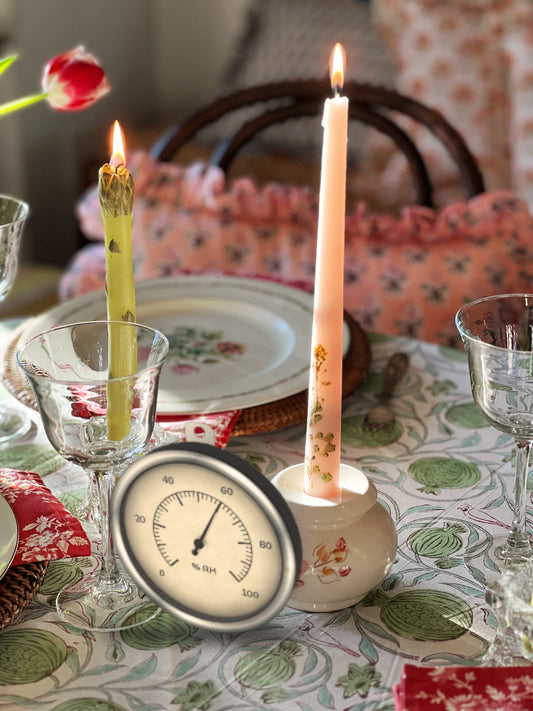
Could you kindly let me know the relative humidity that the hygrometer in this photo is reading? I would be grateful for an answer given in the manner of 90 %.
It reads 60 %
